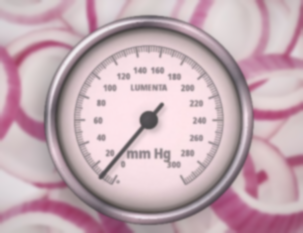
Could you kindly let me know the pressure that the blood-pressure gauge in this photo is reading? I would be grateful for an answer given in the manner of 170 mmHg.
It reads 10 mmHg
